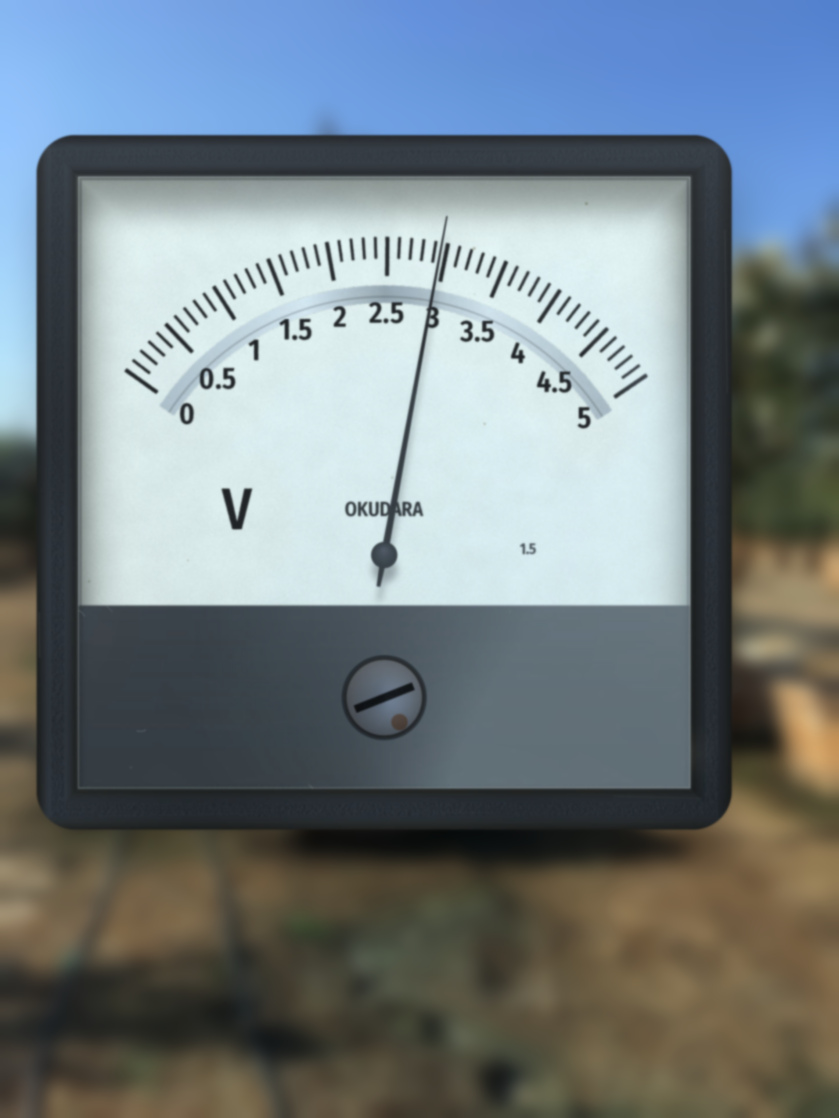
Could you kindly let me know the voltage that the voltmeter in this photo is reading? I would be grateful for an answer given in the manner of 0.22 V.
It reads 2.95 V
